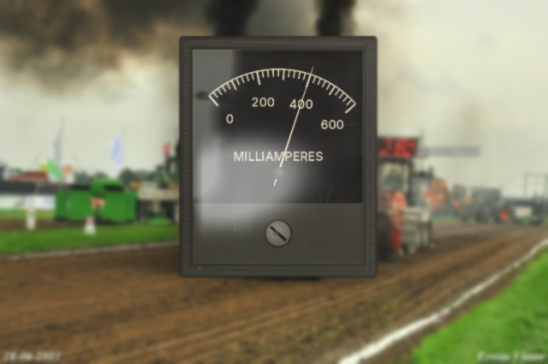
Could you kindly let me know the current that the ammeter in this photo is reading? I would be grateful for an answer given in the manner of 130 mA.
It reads 400 mA
